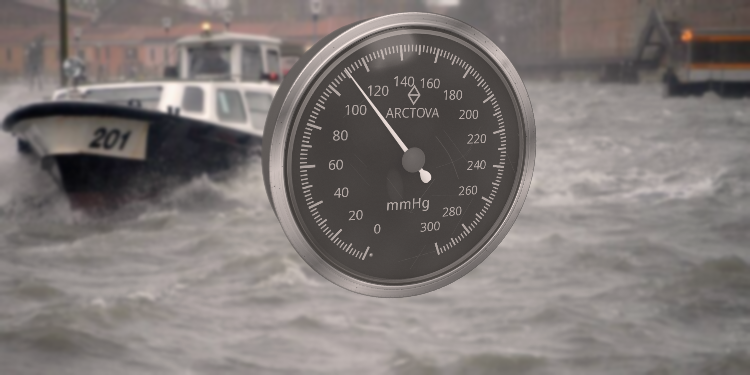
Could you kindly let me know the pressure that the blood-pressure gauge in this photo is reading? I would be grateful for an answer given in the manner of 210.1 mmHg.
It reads 110 mmHg
